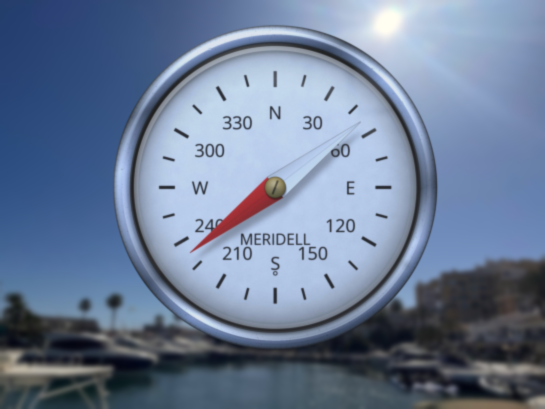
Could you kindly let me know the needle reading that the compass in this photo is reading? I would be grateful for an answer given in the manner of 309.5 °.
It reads 232.5 °
